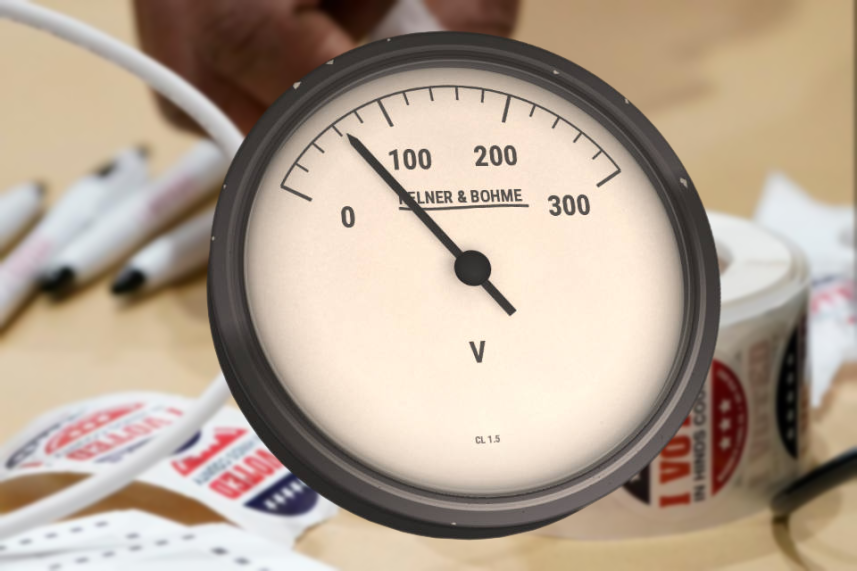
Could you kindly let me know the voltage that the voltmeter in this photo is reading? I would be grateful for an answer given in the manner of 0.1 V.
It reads 60 V
